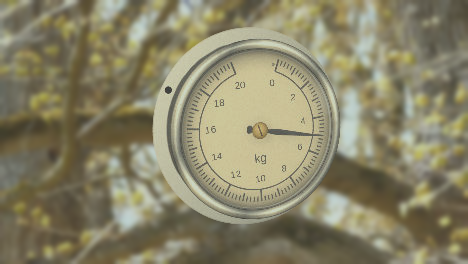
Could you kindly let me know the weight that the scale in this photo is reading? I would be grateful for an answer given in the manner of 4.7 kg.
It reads 5 kg
